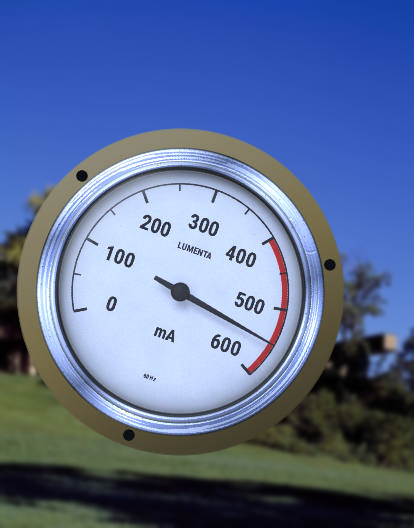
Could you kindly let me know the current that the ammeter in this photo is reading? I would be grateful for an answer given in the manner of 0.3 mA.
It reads 550 mA
